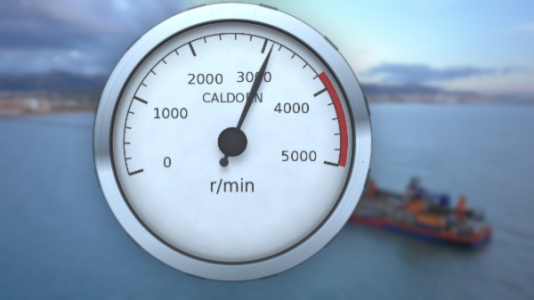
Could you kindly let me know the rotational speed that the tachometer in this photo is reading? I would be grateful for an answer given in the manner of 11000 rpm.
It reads 3100 rpm
